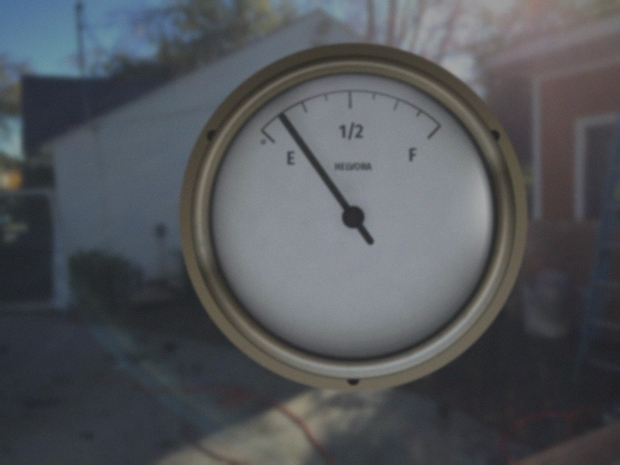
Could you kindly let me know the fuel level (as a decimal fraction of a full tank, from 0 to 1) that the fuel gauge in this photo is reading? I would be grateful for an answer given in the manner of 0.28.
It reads 0.125
